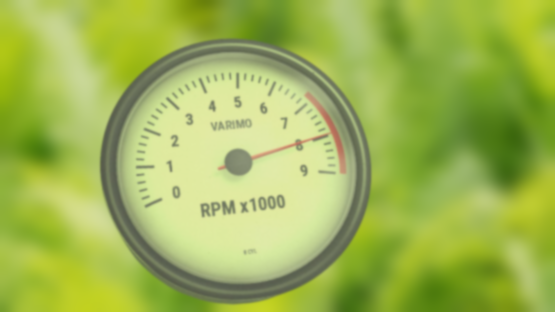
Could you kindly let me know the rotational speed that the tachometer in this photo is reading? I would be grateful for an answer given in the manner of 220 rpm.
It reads 8000 rpm
